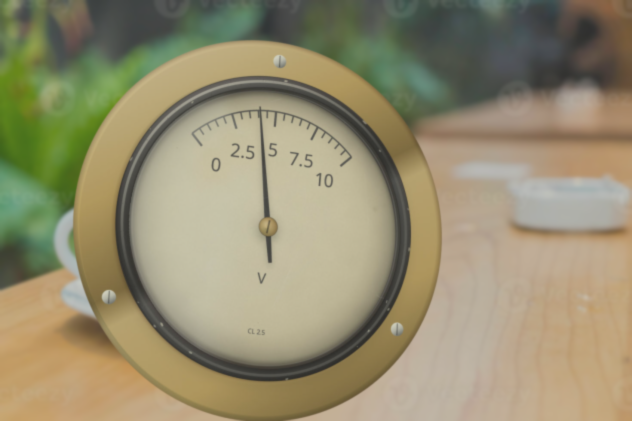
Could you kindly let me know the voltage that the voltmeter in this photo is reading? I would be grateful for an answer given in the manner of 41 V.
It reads 4 V
